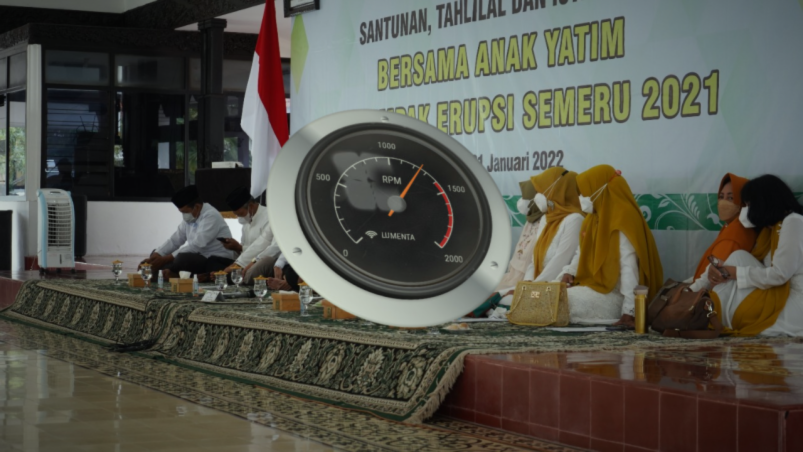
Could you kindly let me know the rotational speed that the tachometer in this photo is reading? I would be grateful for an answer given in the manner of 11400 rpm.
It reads 1250 rpm
